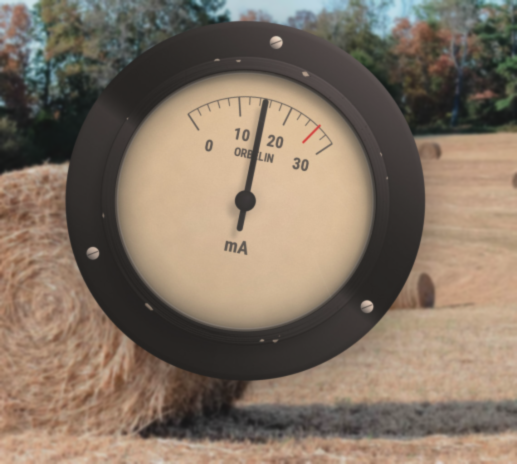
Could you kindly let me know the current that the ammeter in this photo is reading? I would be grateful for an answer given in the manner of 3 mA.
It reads 15 mA
